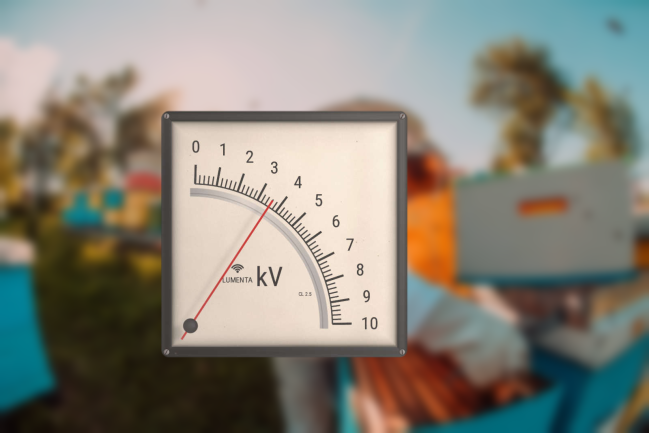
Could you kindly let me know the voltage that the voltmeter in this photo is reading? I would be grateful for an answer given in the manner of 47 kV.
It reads 3.6 kV
